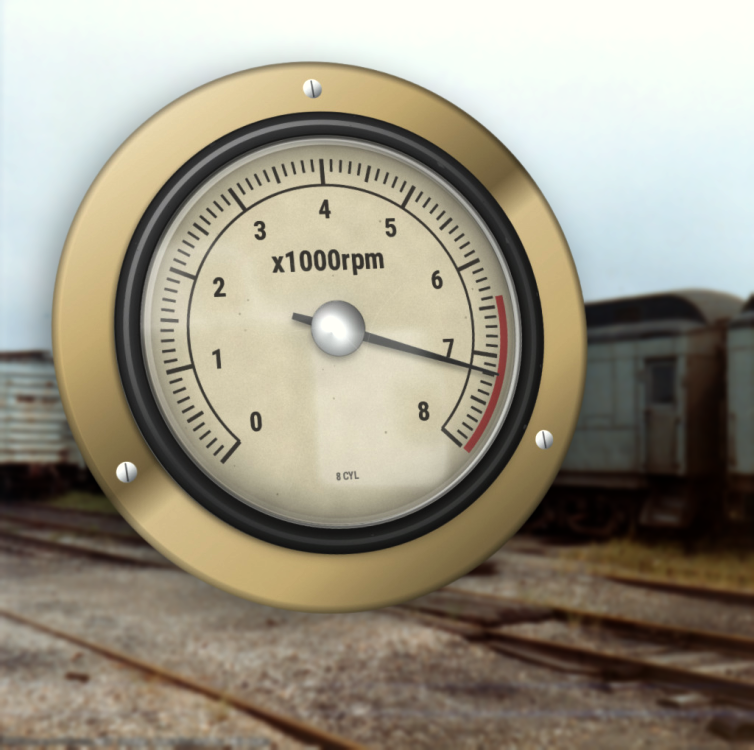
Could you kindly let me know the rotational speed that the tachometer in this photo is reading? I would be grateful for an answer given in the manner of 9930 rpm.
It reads 7200 rpm
